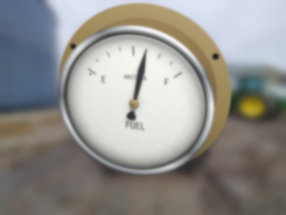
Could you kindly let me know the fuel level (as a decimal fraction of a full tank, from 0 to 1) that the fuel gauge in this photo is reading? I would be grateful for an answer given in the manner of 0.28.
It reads 0.625
